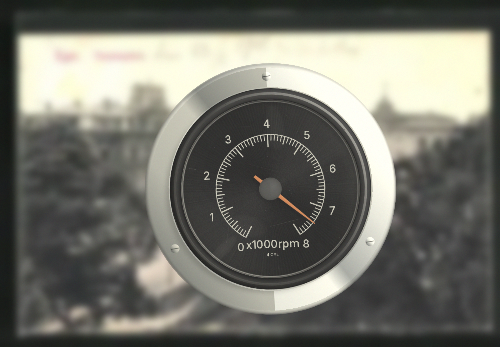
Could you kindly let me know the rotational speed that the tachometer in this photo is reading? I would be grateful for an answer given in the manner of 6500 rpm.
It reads 7500 rpm
